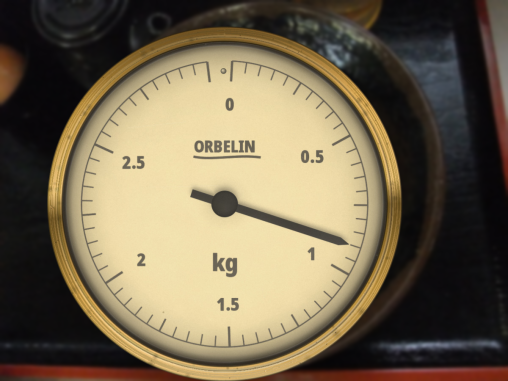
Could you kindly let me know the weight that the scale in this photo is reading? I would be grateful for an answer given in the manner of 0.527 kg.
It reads 0.9 kg
